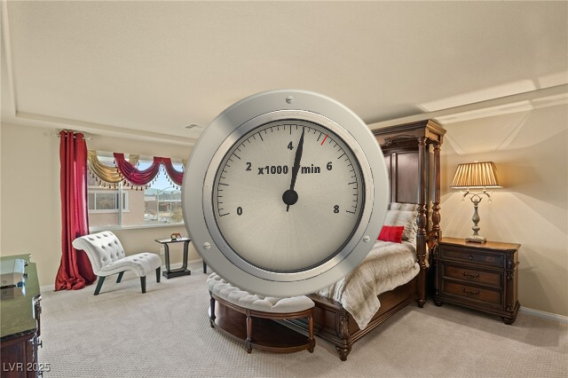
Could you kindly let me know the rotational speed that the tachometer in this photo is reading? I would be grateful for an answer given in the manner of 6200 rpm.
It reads 4400 rpm
